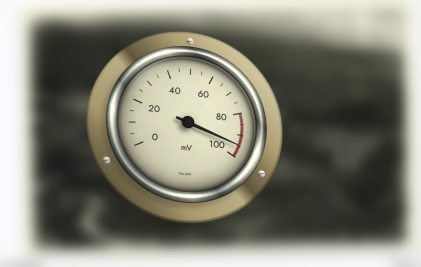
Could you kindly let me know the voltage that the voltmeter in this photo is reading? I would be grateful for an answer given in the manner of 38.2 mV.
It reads 95 mV
